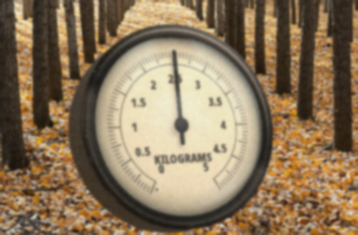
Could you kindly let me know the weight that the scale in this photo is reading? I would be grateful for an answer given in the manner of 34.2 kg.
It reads 2.5 kg
